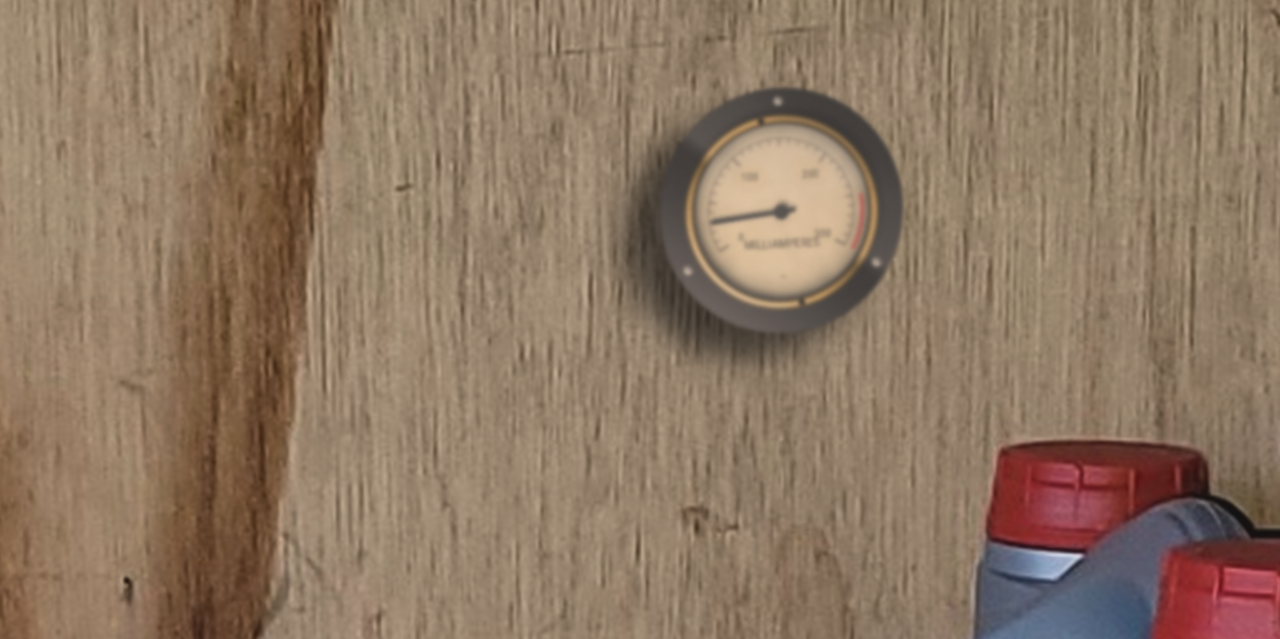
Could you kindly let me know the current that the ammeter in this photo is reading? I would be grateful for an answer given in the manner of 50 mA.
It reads 30 mA
